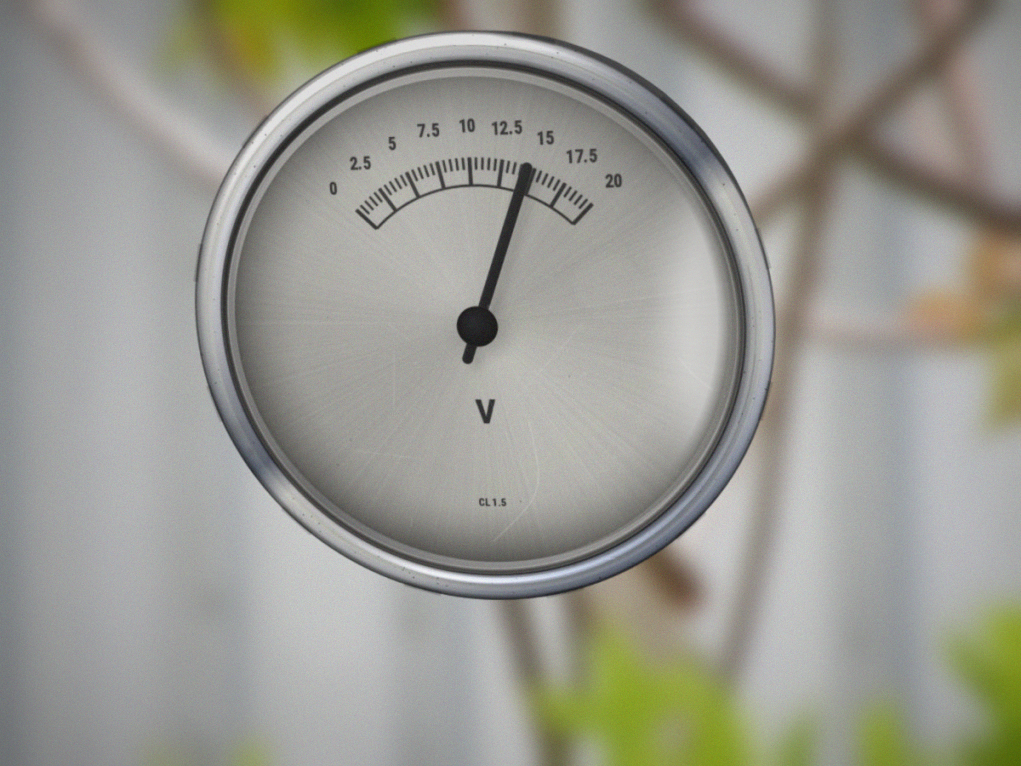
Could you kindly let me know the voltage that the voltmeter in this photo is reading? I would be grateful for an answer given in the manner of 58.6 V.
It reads 14.5 V
